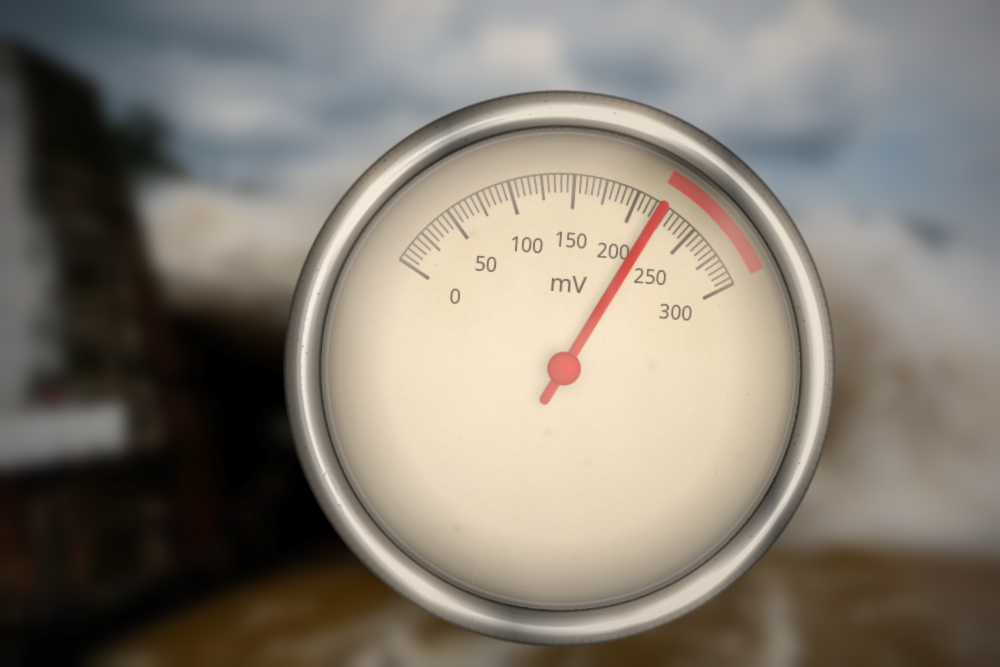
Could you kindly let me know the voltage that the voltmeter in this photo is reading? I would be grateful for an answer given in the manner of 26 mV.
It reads 220 mV
